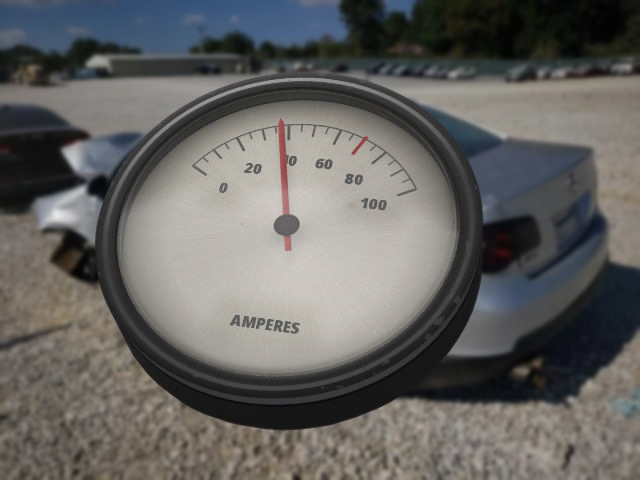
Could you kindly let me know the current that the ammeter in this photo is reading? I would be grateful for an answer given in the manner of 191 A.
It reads 37.5 A
